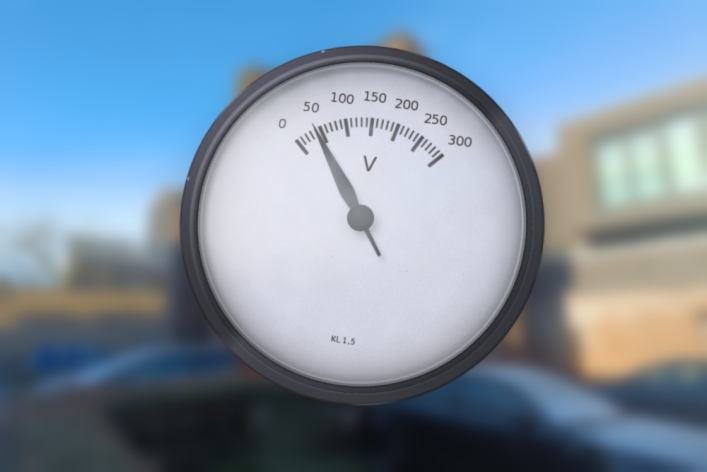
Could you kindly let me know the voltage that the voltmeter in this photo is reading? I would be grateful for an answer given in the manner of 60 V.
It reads 40 V
